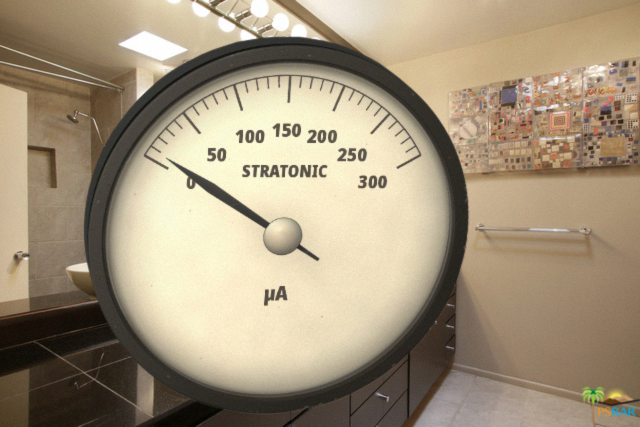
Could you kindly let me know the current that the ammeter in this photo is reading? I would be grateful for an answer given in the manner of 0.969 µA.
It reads 10 µA
